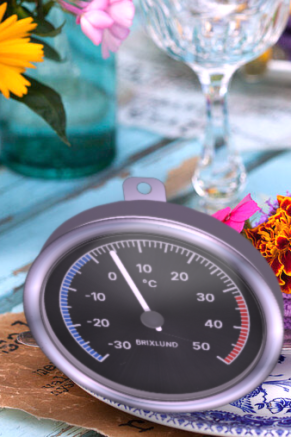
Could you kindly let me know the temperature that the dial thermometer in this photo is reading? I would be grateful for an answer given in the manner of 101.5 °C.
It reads 5 °C
